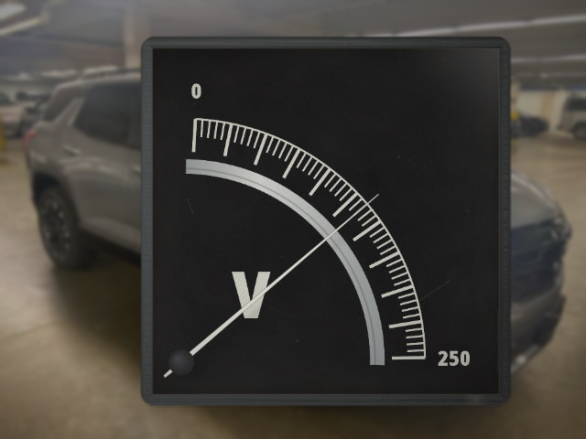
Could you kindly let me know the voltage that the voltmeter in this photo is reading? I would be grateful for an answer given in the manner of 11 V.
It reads 135 V
